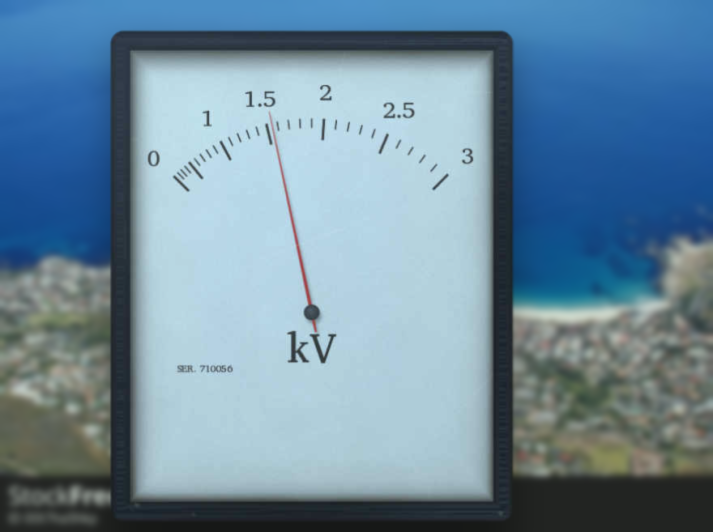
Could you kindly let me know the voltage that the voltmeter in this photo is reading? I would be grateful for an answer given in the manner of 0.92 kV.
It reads 1.55 kV
